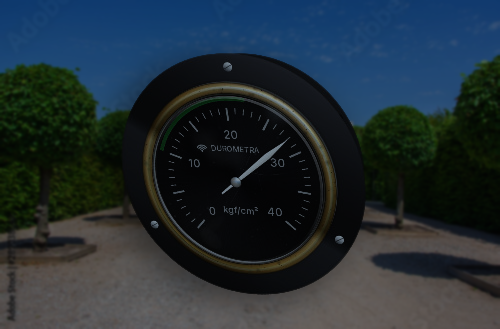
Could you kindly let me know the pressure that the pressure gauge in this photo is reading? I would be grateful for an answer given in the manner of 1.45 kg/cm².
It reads 28 kg/cm²
